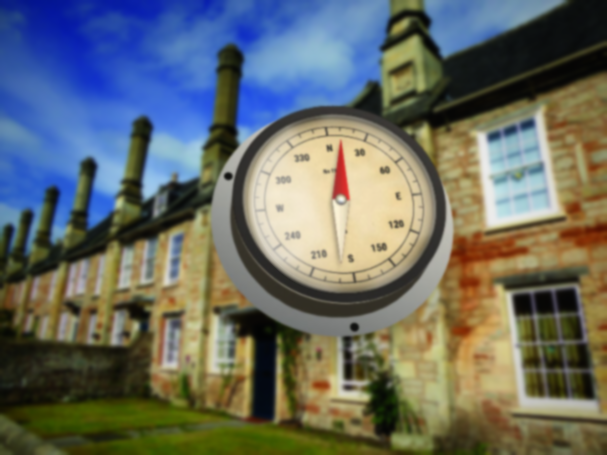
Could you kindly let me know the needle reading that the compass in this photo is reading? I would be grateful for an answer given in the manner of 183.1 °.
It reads 10 °
